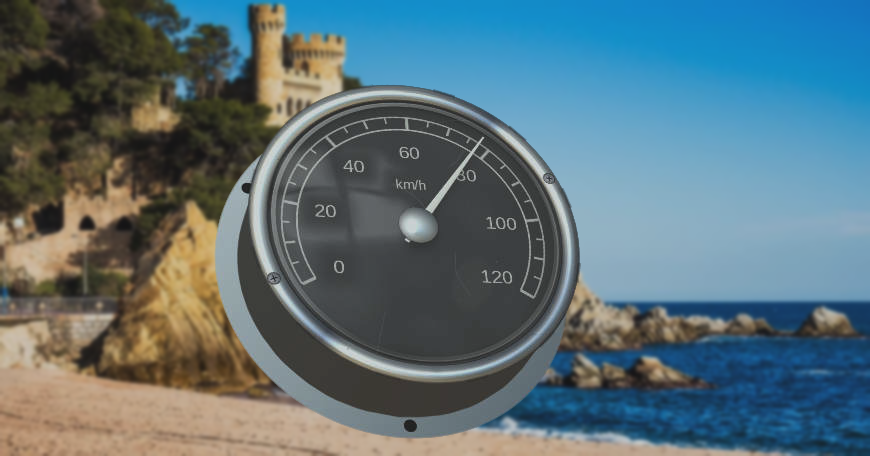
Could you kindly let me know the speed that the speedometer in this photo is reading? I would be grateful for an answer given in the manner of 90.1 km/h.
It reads 77.5 km/h
